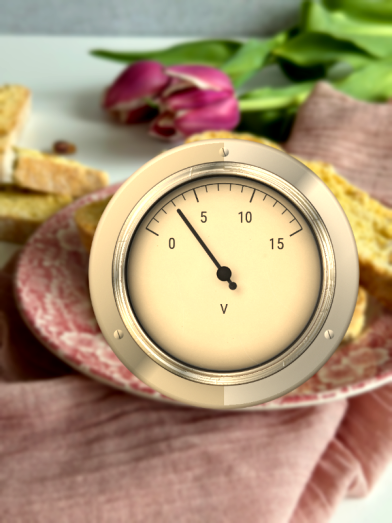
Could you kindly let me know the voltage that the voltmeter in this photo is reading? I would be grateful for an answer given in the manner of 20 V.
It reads 3 V
